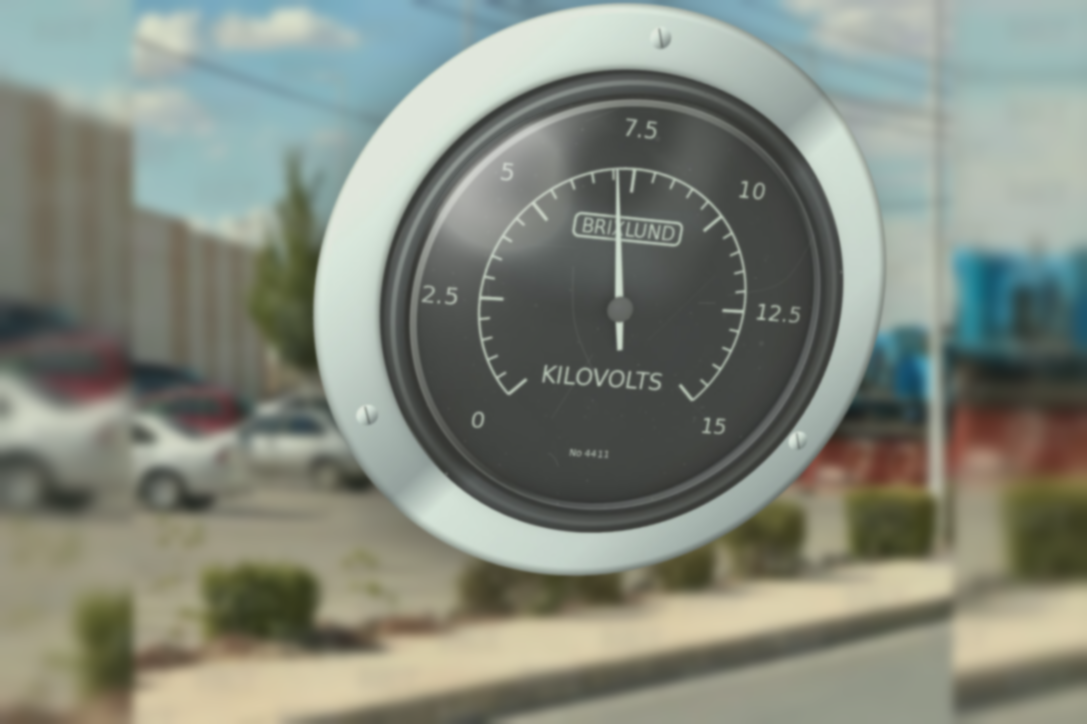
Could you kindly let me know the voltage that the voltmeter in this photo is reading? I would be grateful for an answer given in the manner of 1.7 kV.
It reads 7 kV
